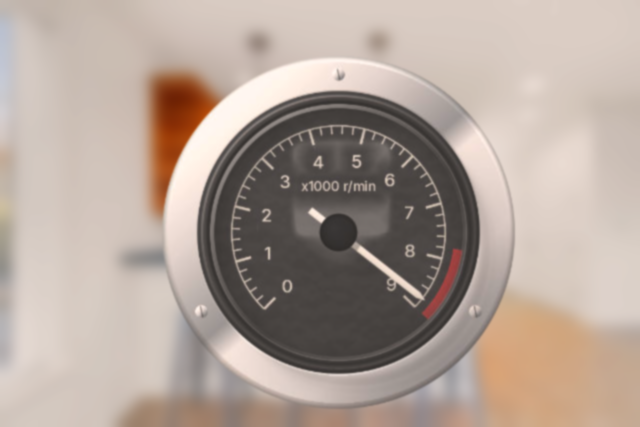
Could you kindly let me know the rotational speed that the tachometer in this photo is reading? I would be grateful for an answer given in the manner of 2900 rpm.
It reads 8800 rpm
